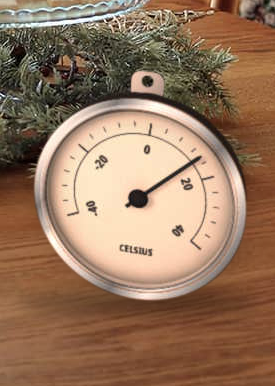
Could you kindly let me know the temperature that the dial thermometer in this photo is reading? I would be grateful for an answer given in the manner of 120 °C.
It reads 14 °C
